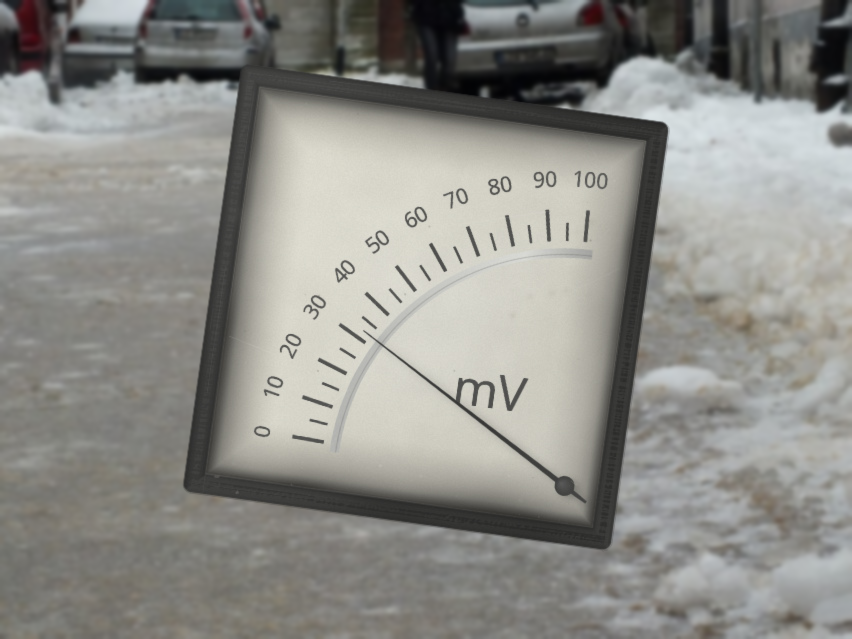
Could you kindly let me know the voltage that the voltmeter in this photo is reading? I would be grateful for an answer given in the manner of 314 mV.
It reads 32.5 mV
